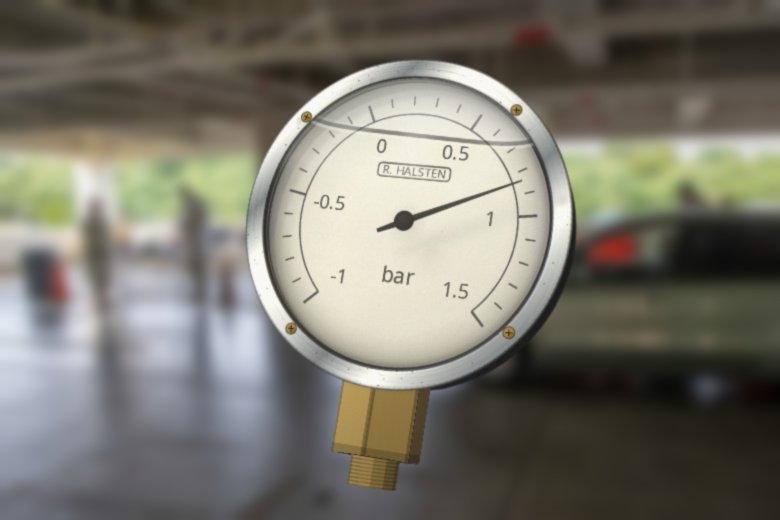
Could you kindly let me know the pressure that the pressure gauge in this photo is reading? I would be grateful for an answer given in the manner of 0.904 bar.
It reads 0.85 bar
